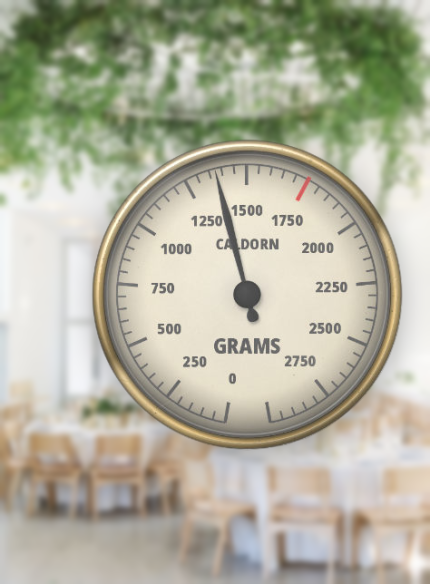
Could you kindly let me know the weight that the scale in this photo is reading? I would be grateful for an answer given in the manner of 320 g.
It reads 1375 g
